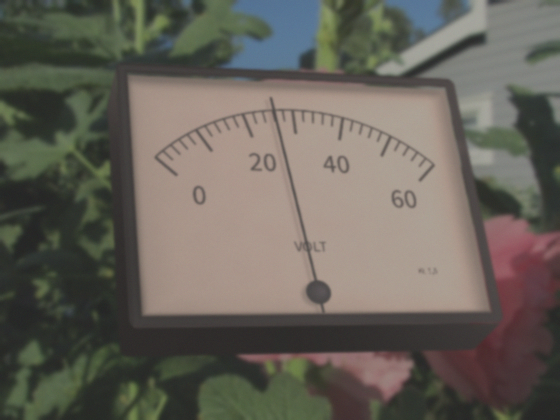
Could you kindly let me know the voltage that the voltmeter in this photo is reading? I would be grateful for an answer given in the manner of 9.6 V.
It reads 26 V
